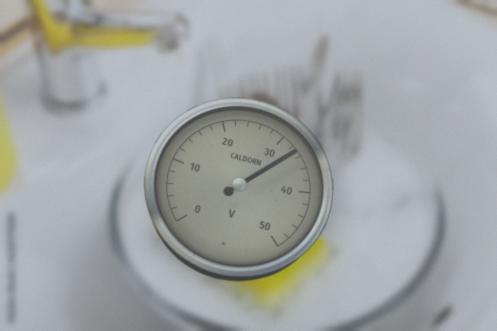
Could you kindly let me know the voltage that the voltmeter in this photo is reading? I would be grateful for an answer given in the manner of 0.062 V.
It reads 33 V
